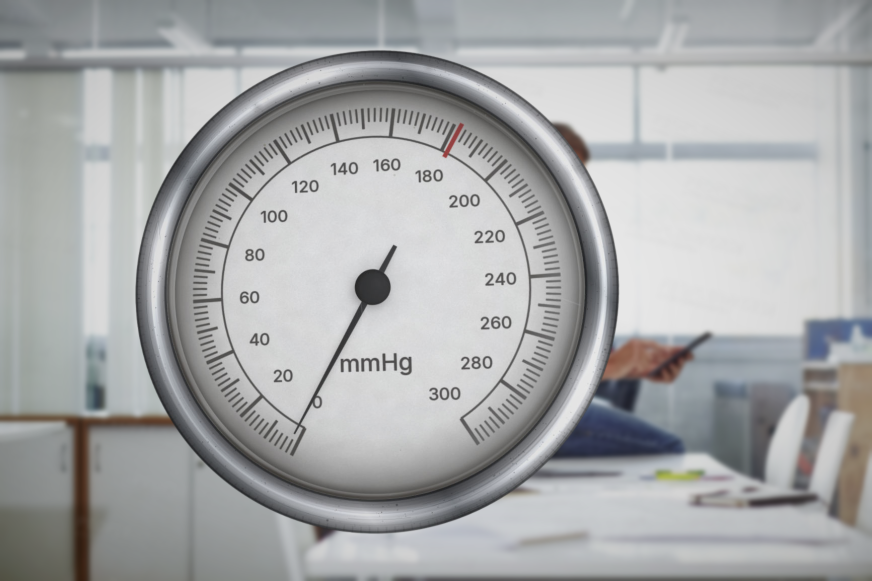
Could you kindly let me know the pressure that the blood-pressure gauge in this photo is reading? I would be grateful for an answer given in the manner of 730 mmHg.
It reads 2 mmHg
